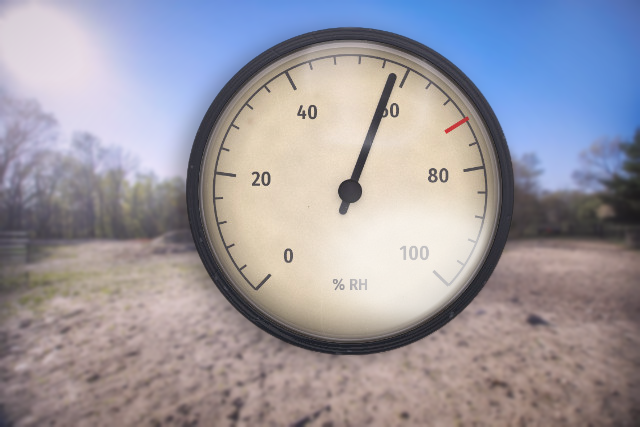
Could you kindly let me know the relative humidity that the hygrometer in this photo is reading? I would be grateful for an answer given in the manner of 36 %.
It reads 58 %
